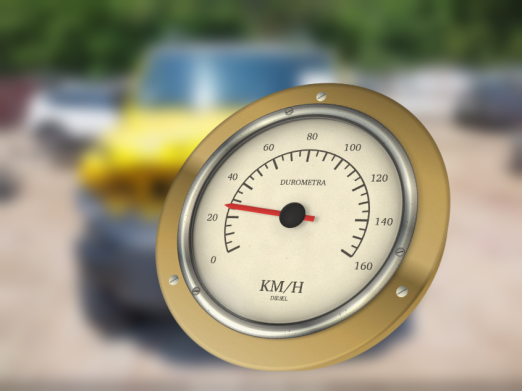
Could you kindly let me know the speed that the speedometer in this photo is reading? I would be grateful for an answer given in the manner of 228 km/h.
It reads 25 km/h
